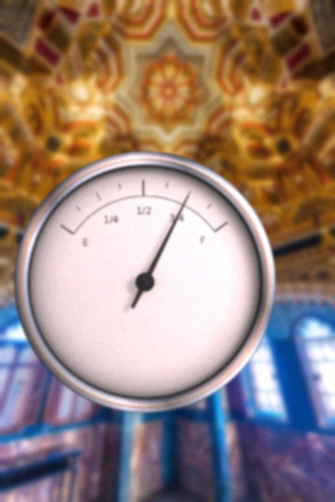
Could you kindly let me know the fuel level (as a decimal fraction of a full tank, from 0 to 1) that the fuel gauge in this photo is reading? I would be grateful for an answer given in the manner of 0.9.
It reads 0.75
